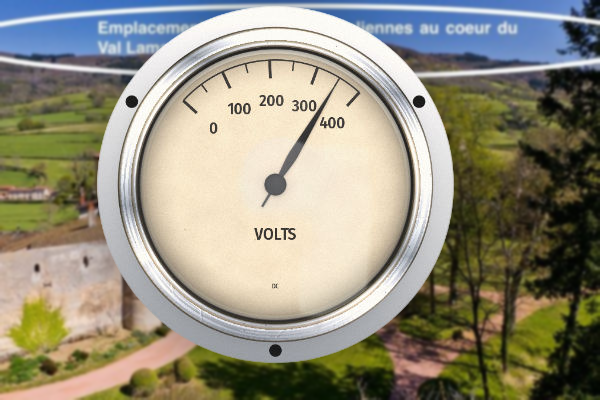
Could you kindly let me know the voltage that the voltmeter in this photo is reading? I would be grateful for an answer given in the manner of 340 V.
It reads 350 V
